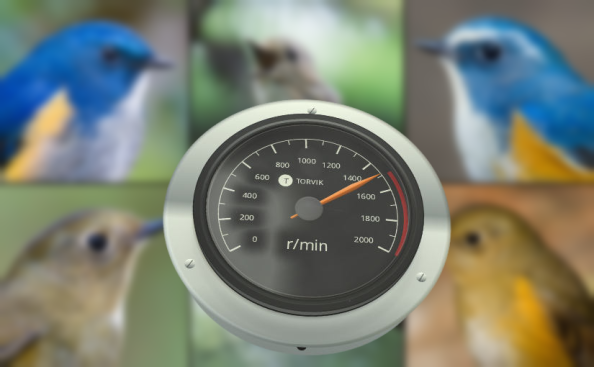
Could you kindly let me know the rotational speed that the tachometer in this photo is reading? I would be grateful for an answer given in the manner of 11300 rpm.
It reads 1500 rpm
